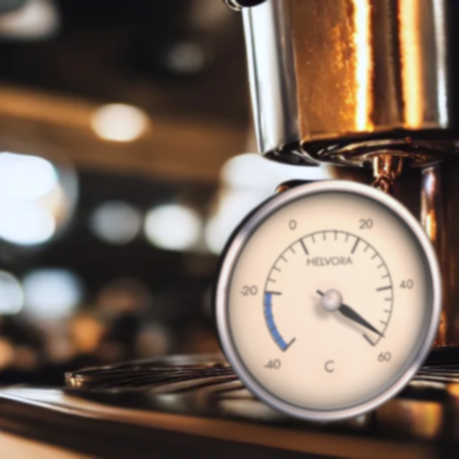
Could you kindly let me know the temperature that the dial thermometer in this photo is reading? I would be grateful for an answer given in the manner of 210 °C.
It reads 56 °C
